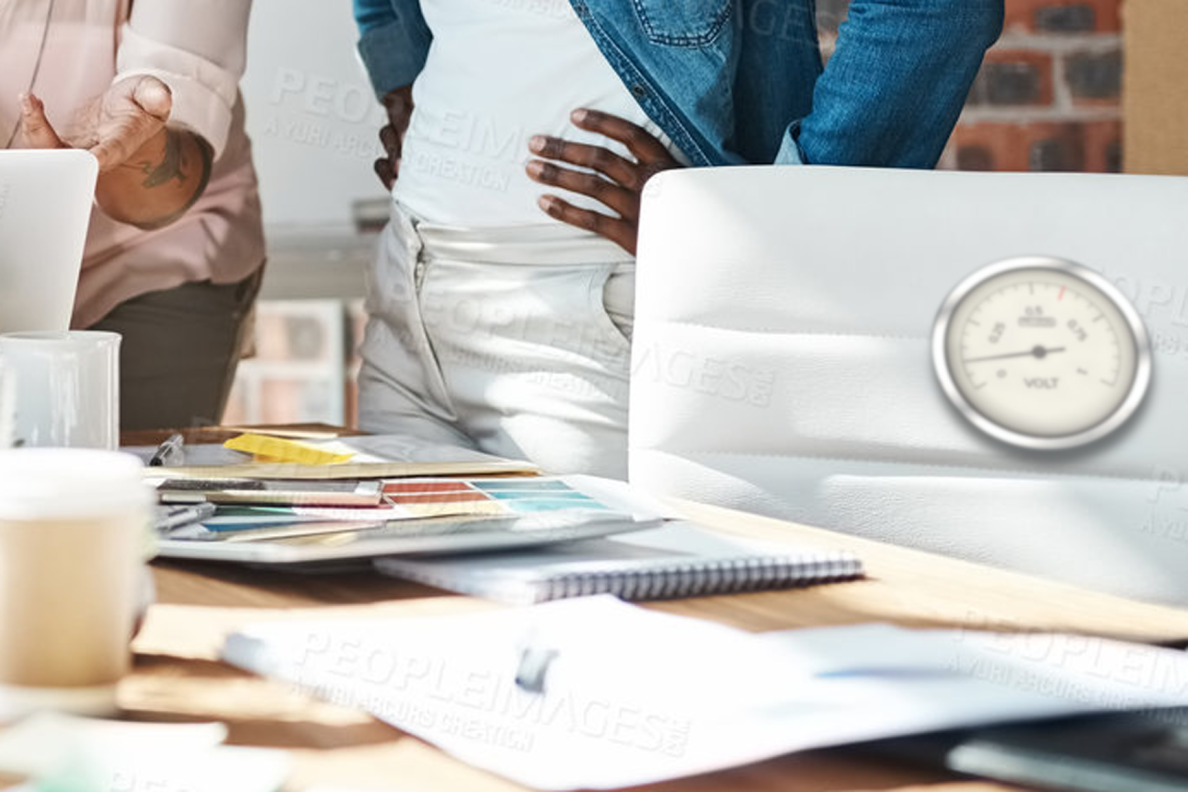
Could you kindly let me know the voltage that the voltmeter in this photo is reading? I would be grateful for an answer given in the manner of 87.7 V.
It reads 0.1 V
